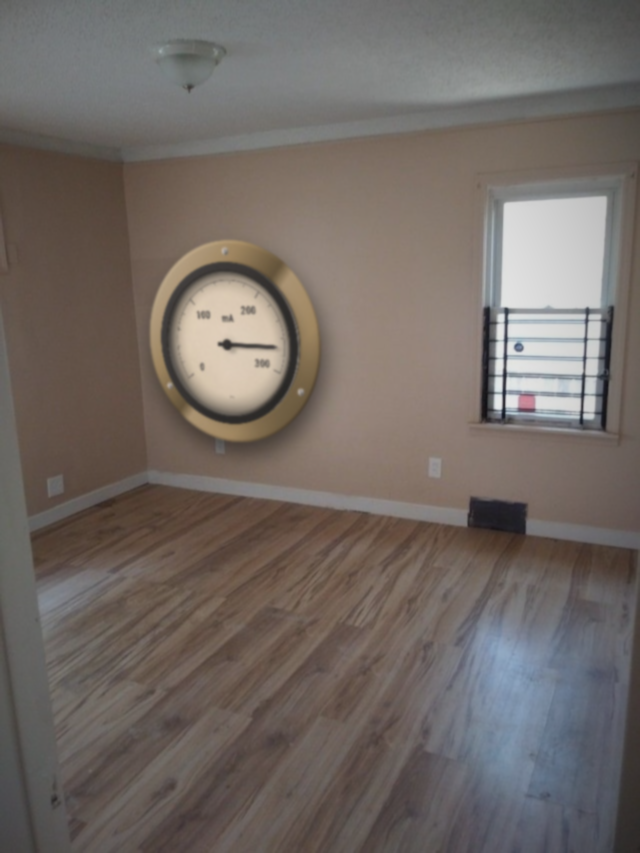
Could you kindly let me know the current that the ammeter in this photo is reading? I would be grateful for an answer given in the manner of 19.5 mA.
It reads 270 mA
